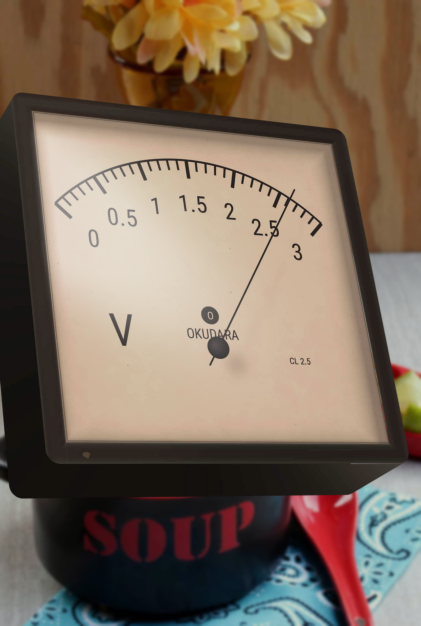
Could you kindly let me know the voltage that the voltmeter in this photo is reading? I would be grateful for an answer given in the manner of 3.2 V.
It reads 2.6 V
